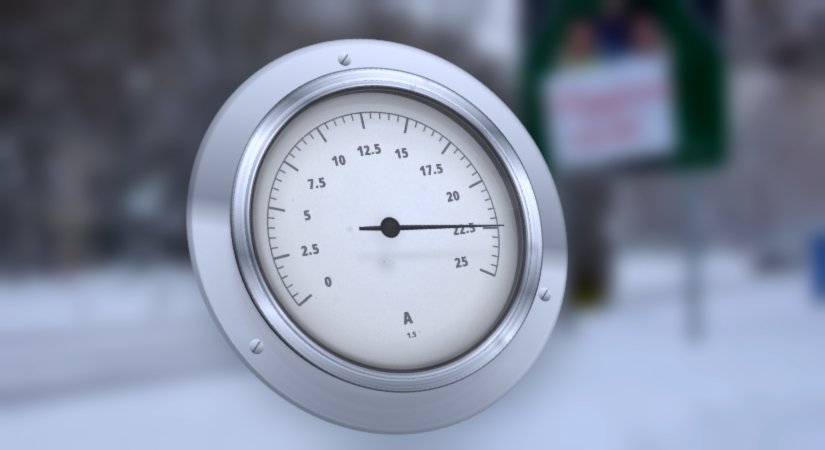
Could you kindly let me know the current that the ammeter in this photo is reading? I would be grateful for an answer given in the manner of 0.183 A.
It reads 22.5 A
